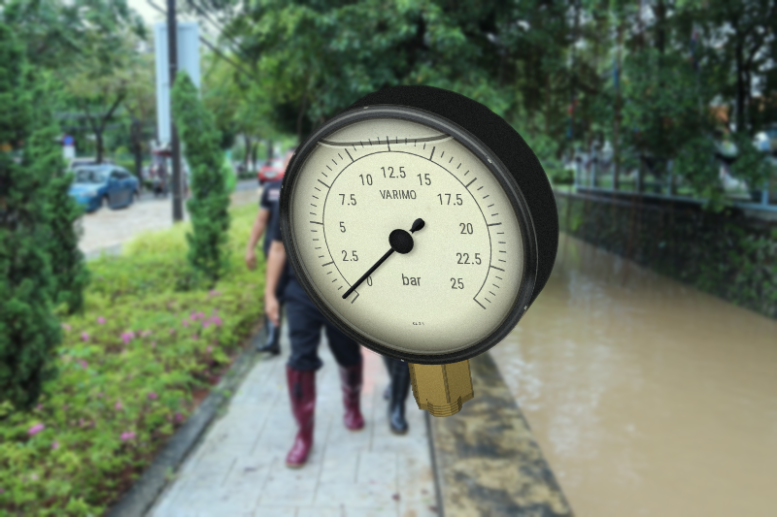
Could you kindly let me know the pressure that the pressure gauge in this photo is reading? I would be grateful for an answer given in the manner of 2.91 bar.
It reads 0.5 bar
